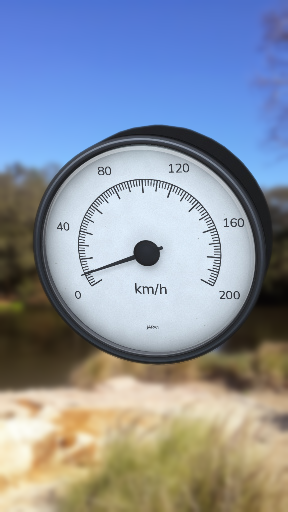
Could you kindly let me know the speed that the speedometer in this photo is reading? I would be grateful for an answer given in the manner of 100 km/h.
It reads 10 km/h
